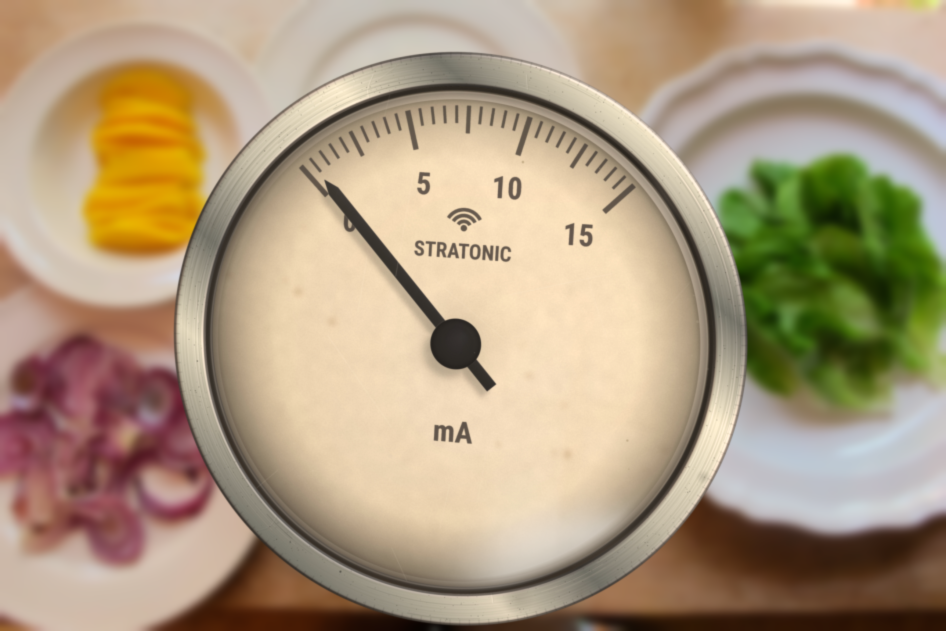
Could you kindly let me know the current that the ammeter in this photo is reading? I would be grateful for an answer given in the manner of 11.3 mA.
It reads 0.5 mA
